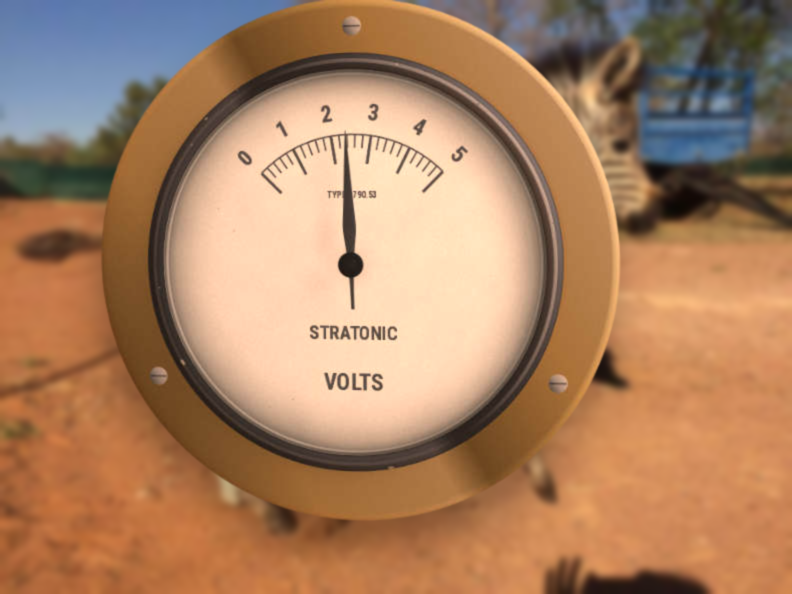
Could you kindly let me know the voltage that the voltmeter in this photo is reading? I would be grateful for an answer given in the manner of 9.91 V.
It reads 2.4 V
